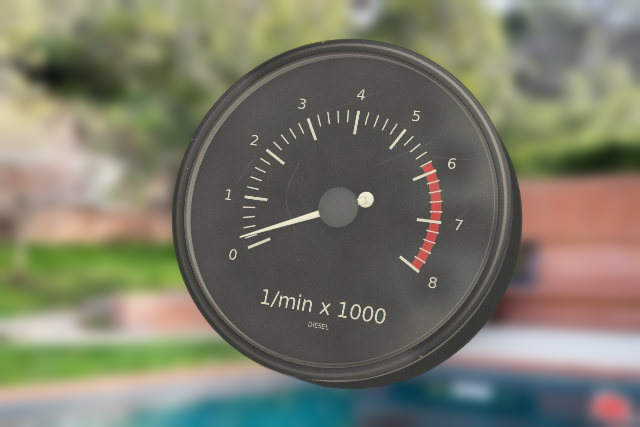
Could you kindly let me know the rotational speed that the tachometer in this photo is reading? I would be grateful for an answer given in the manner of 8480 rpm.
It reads 200 rpm
